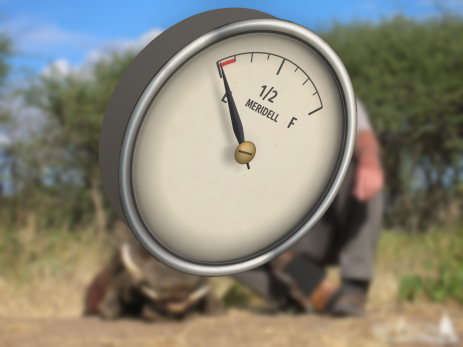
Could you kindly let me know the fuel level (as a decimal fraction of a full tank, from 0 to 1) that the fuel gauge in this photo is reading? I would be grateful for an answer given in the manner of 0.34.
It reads 0
